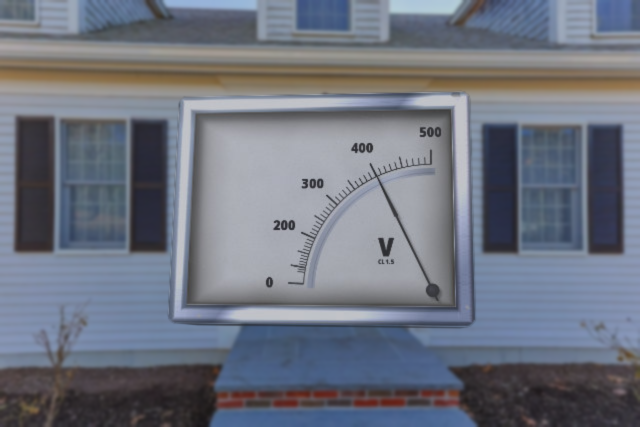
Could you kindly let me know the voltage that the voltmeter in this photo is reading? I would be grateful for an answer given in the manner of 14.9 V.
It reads 400 V
